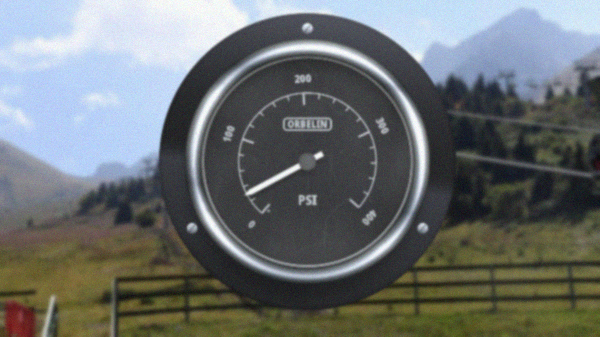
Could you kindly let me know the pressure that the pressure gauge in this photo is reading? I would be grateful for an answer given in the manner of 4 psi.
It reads 30 psi
